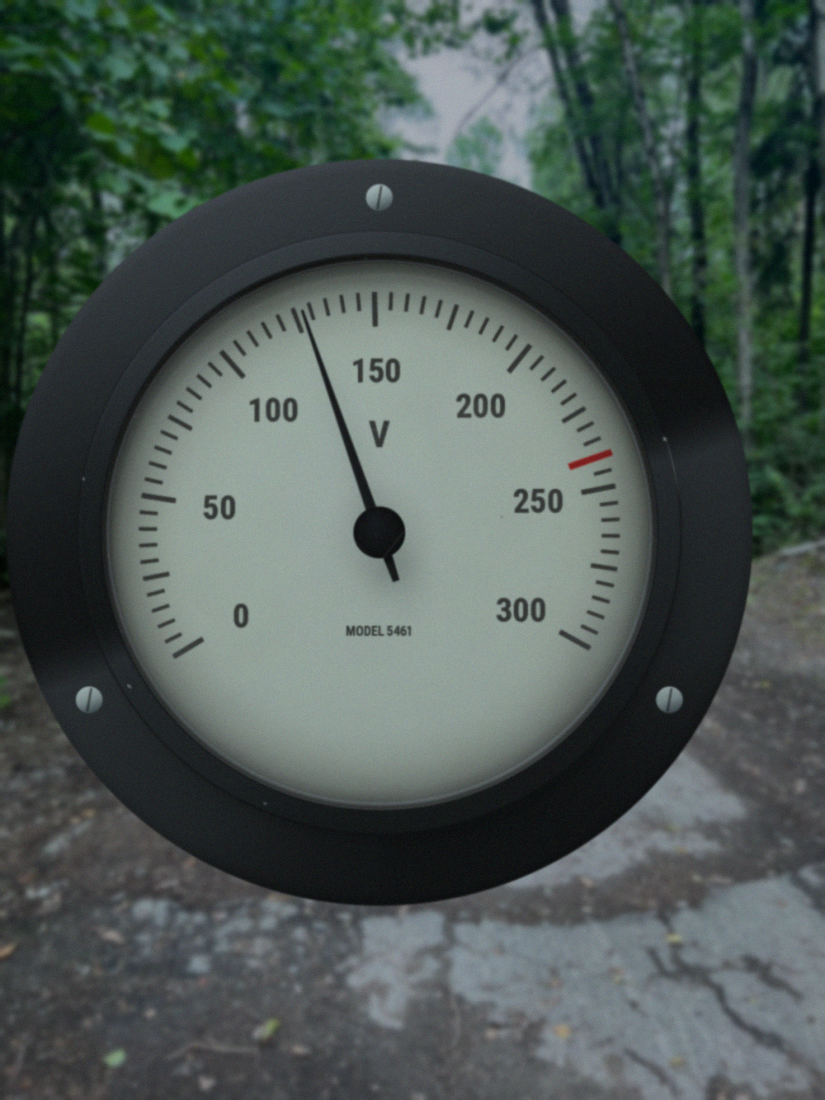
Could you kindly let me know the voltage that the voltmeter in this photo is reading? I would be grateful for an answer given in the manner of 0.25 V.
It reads 127.5 V
